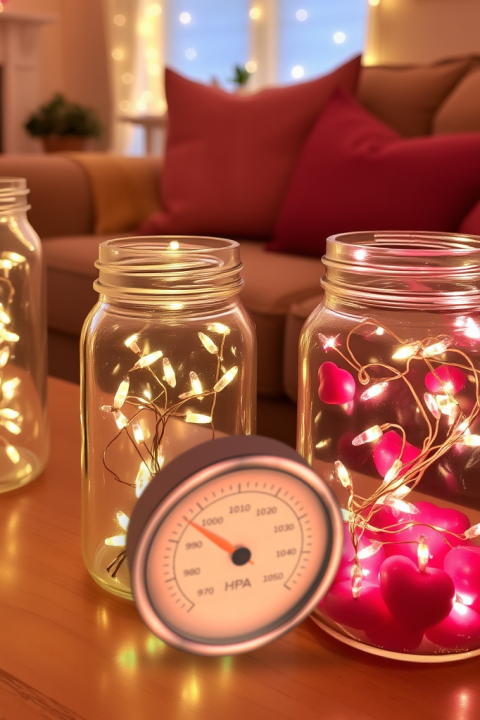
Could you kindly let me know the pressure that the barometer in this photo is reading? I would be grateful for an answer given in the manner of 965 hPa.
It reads 996 hPa
